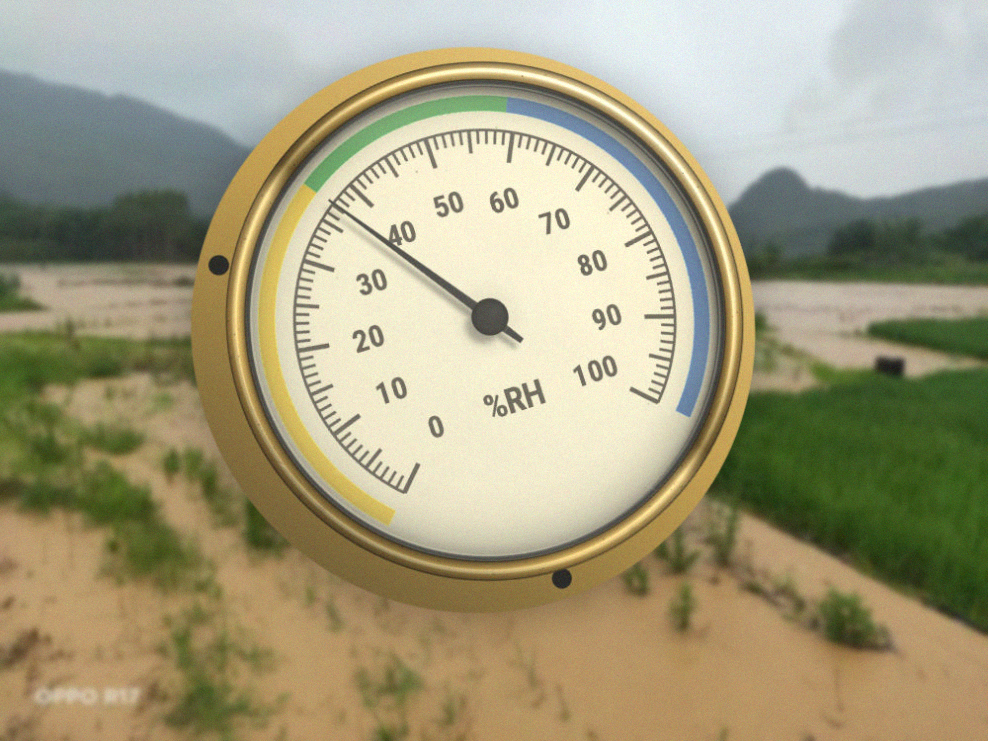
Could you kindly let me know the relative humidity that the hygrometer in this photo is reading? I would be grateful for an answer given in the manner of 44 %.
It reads 37 %
